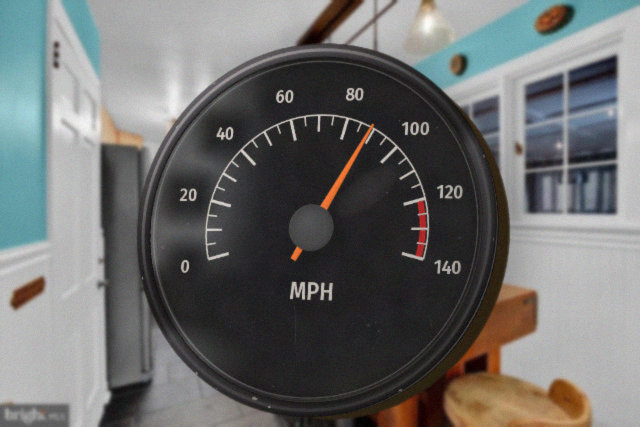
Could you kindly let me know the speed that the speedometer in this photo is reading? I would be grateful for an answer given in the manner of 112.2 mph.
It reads 90 mph
